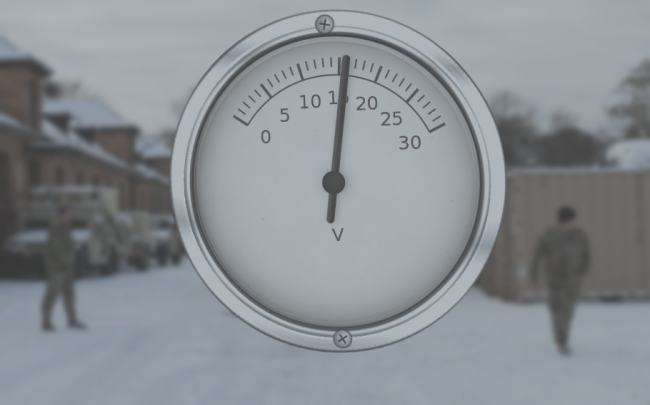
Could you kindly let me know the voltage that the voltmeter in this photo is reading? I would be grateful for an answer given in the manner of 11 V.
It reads 16 V
